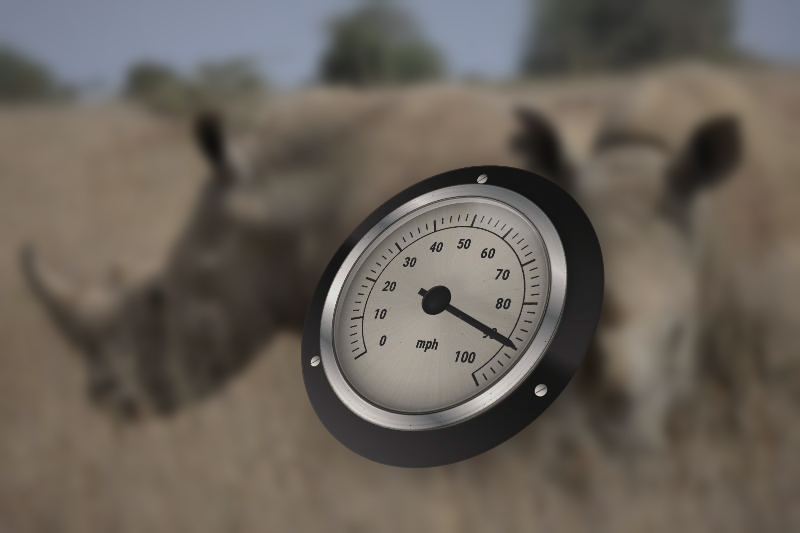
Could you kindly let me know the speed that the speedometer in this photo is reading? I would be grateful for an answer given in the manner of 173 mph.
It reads 90 mph
